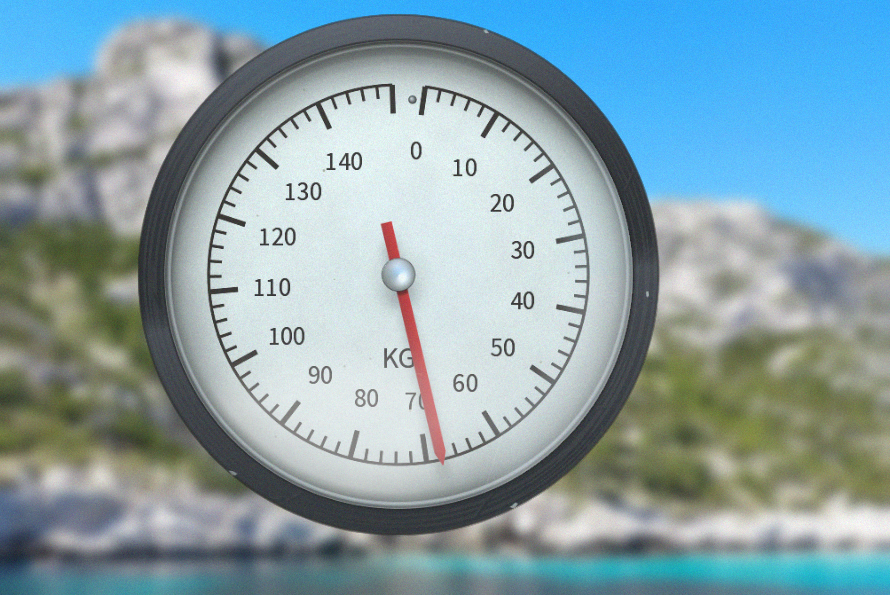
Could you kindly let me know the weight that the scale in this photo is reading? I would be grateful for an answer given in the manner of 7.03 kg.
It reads 68 kg
